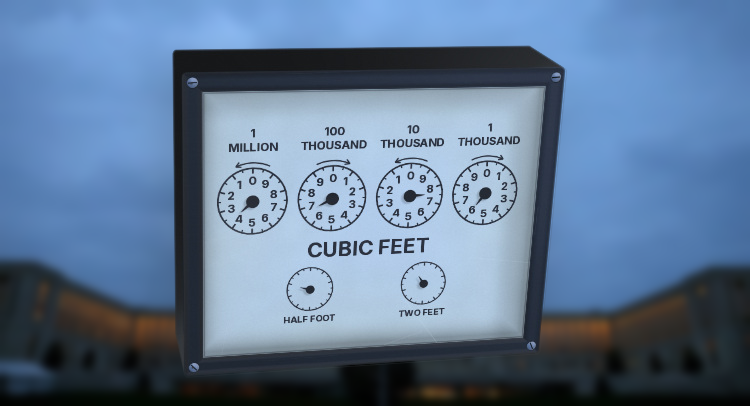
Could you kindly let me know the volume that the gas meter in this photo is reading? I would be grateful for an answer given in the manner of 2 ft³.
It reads 367600 ft³
